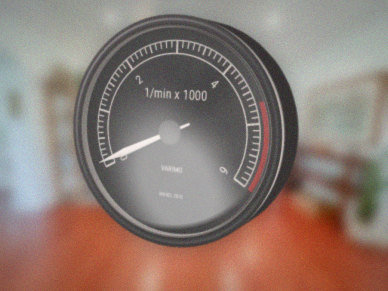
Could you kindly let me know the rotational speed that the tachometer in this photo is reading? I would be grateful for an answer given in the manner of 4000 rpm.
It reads 100 rpm
